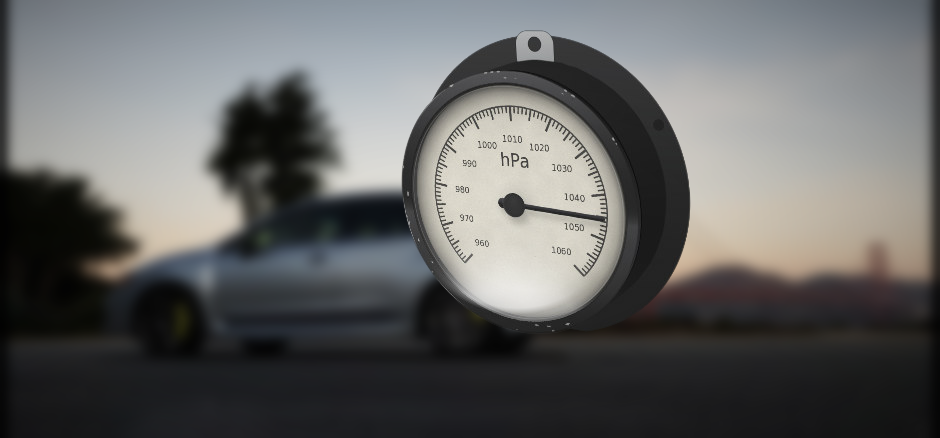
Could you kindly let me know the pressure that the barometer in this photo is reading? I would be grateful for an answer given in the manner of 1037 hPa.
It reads 1045 hPa
